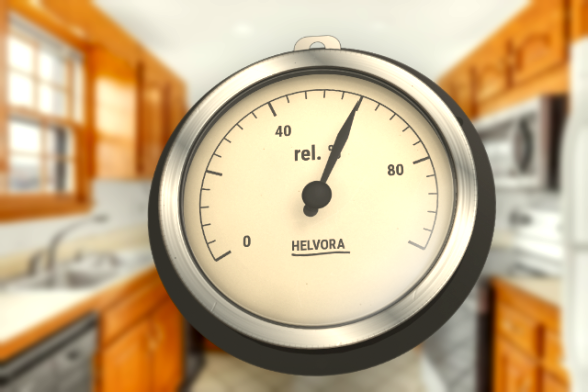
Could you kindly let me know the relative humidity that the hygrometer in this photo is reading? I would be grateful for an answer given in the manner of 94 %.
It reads 60 %
